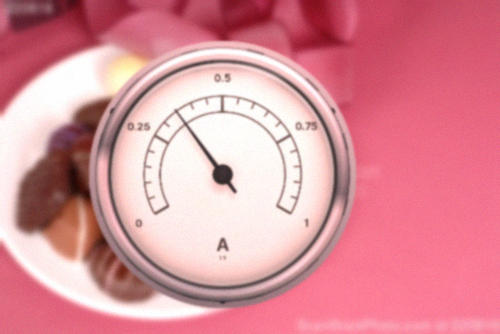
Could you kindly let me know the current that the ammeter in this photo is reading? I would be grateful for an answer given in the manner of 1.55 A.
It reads 0.35 A
